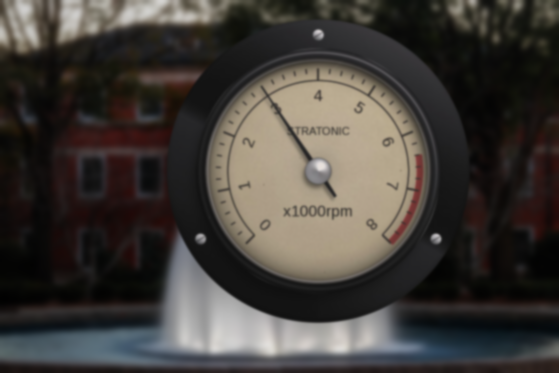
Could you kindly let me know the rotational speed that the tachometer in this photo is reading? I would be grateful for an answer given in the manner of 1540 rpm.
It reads 3000 rpm
